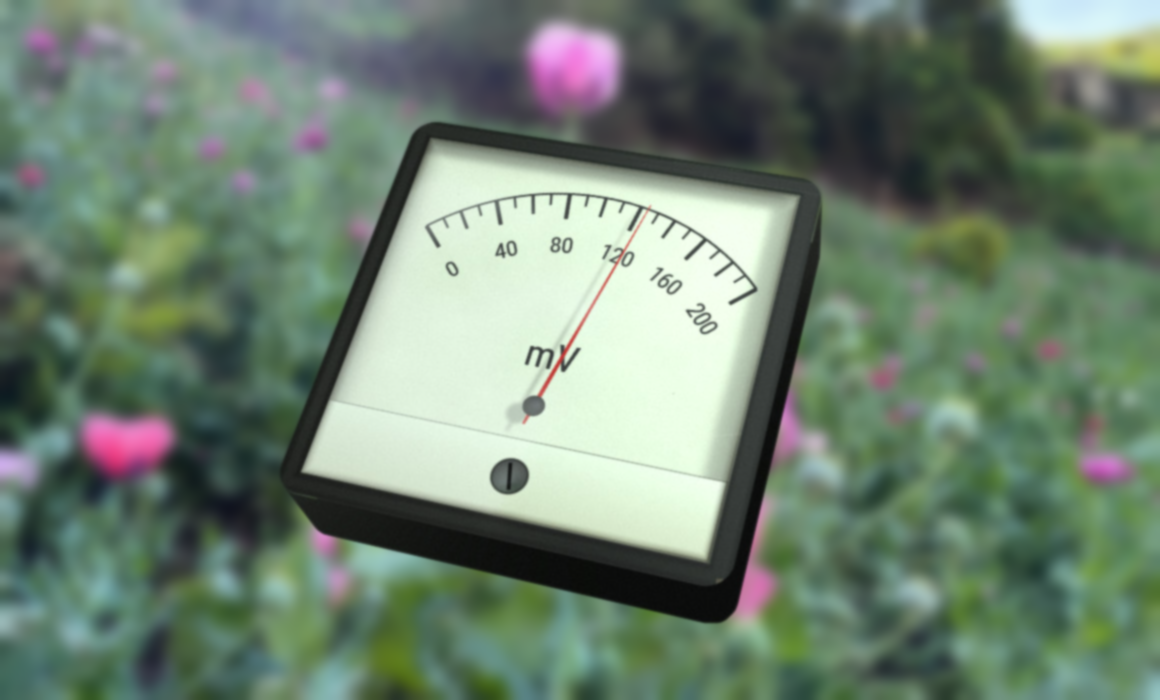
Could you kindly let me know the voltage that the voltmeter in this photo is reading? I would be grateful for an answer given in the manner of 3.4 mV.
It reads 125 mV
